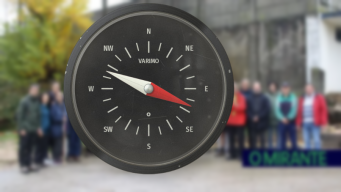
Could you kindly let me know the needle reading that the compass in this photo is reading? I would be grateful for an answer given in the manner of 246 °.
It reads 112.5 °
